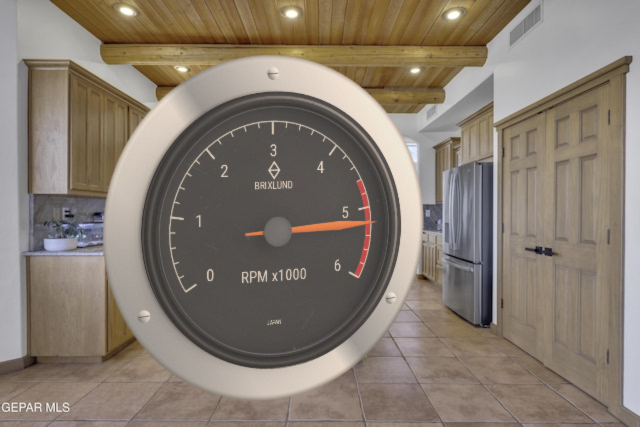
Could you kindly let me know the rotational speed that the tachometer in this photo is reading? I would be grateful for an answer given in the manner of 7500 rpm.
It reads 5200 rpm
